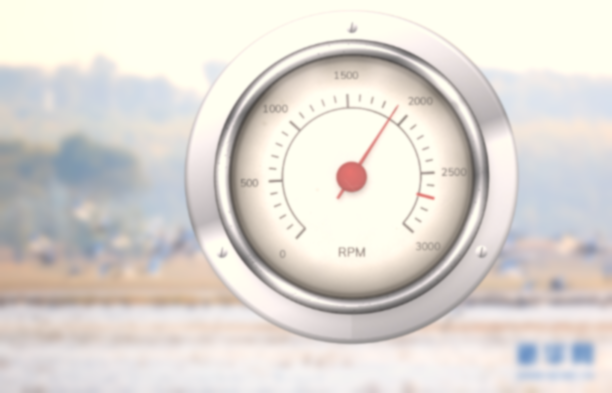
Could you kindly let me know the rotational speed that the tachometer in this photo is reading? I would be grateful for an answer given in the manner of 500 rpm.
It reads 1900 rpm
